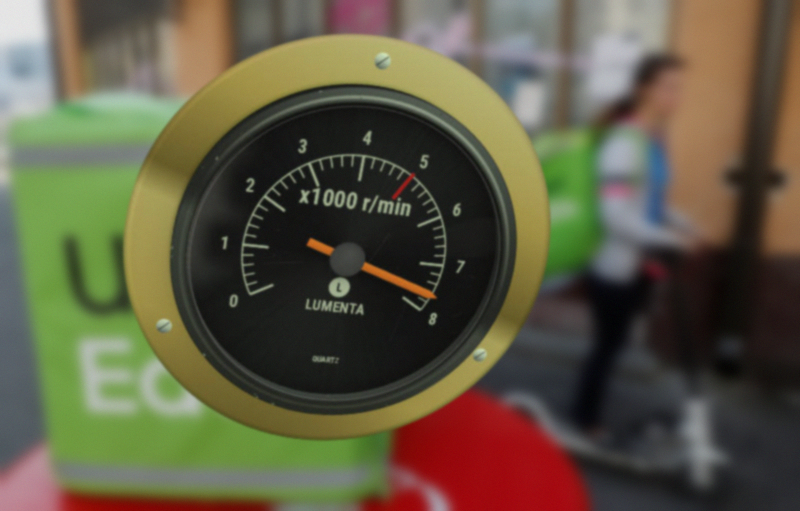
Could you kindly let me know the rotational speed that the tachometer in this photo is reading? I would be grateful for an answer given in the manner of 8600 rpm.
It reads 7600 rpm
